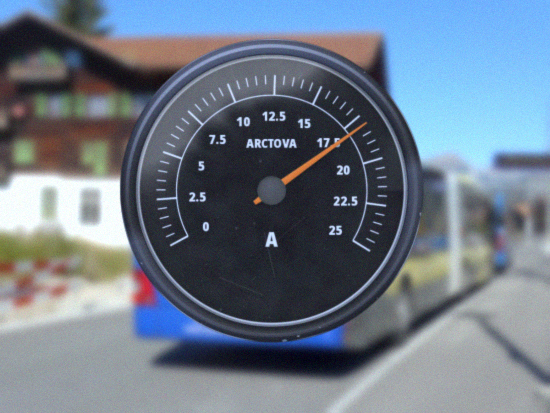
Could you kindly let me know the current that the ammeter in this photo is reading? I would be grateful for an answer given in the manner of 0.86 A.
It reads 18 A
